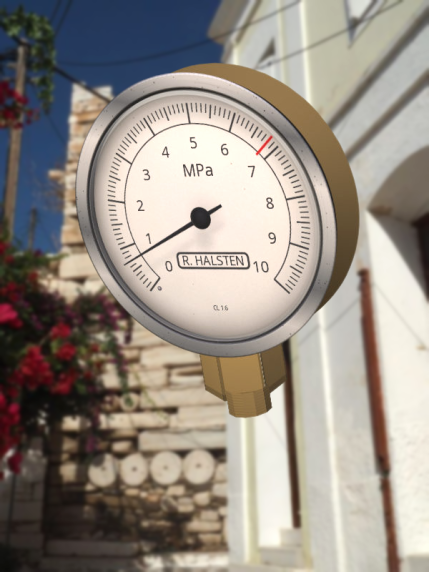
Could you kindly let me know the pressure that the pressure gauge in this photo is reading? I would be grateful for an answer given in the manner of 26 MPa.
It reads 0.7 MPa
